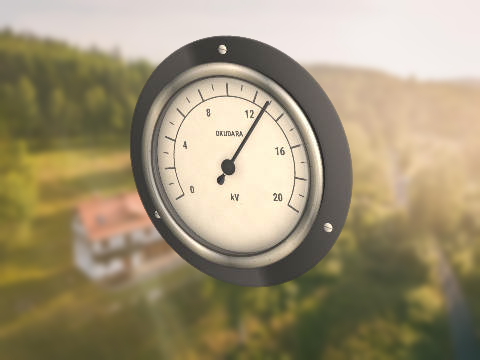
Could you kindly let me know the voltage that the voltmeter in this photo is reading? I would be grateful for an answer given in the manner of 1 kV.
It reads 13 kV
